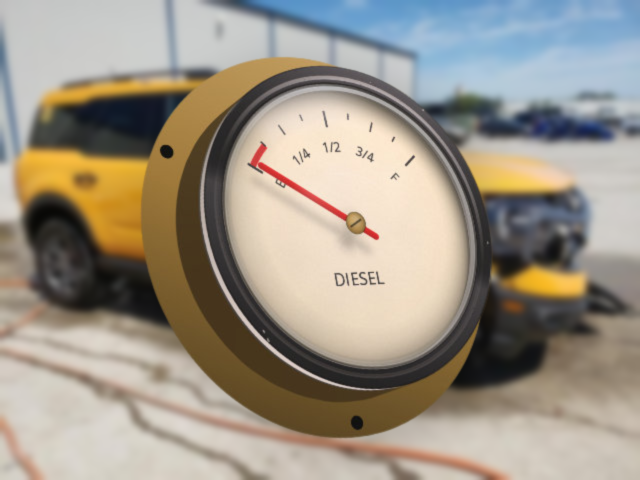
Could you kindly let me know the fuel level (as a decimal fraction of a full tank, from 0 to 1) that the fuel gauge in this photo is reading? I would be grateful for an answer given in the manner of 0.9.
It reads 0
